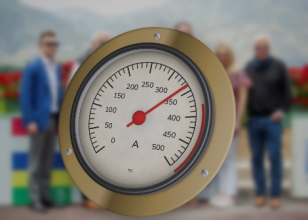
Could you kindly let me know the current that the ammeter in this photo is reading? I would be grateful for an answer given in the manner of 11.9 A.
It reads 340 A
